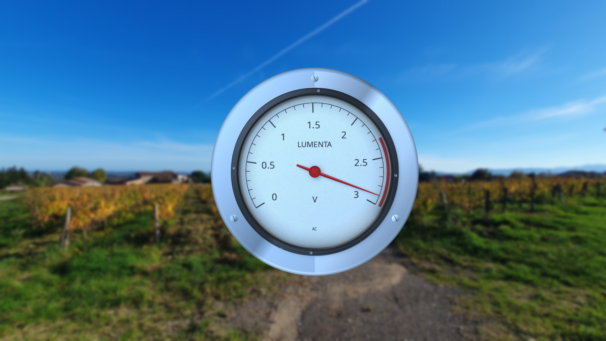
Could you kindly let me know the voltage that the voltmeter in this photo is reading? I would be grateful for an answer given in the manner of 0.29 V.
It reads 2.9 V
